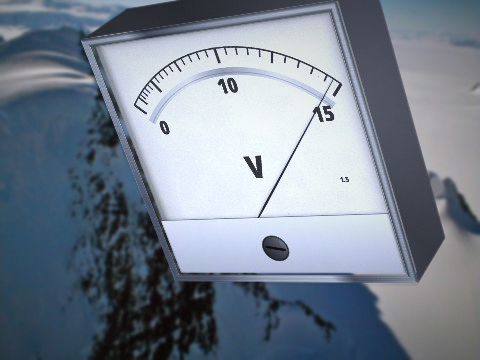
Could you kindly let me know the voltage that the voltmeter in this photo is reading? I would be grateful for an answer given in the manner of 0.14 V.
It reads 14.75 V
